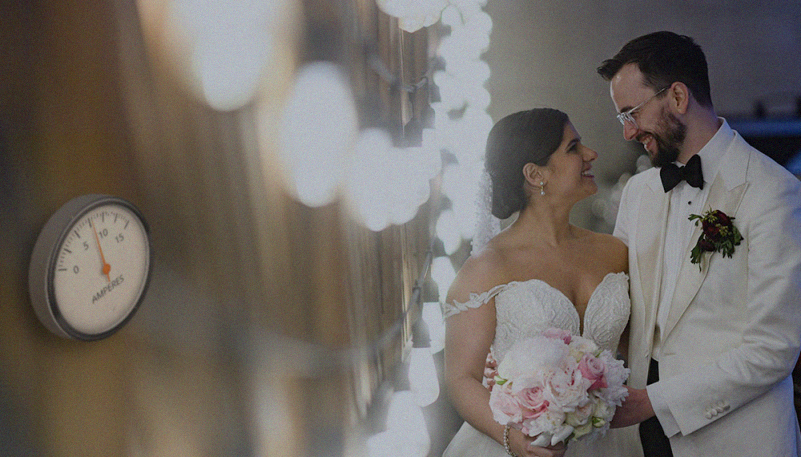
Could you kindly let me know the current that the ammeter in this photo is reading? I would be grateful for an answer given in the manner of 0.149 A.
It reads 7.5 A
